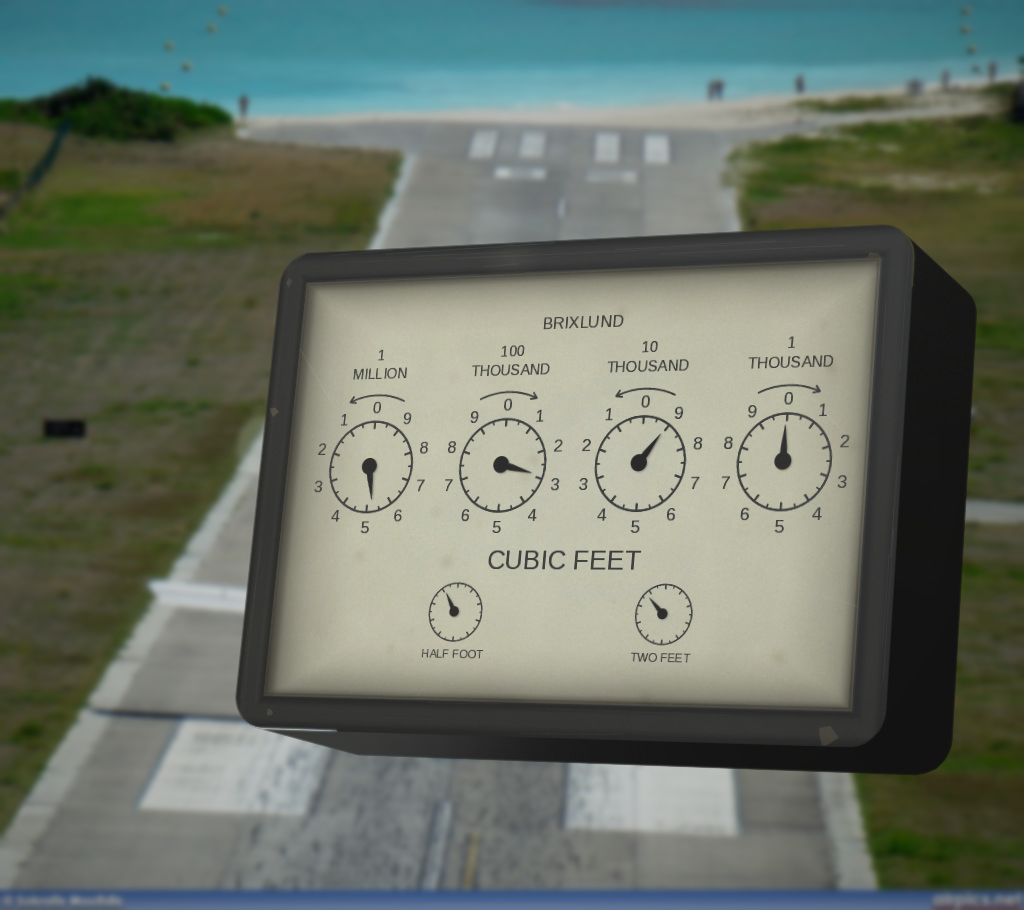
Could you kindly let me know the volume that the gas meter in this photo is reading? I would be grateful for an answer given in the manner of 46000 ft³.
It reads 529000 ft³
